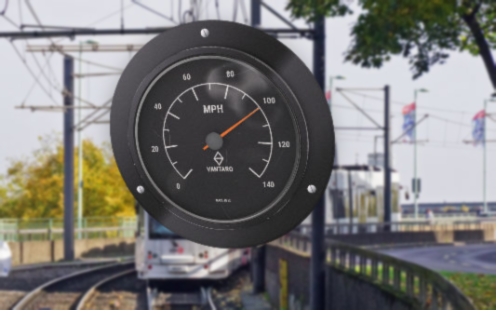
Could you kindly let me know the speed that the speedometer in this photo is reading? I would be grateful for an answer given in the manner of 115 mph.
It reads 100 mph
